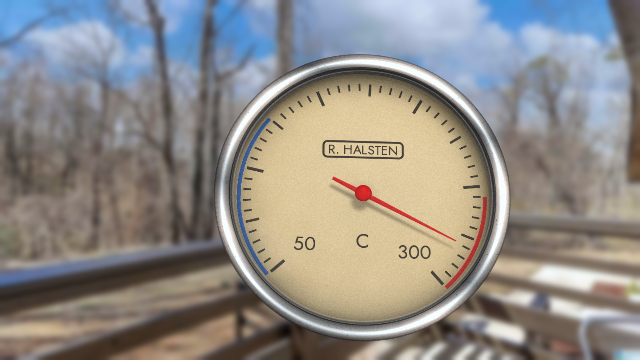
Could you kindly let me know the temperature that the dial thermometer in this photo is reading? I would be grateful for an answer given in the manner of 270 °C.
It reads 280 °C
